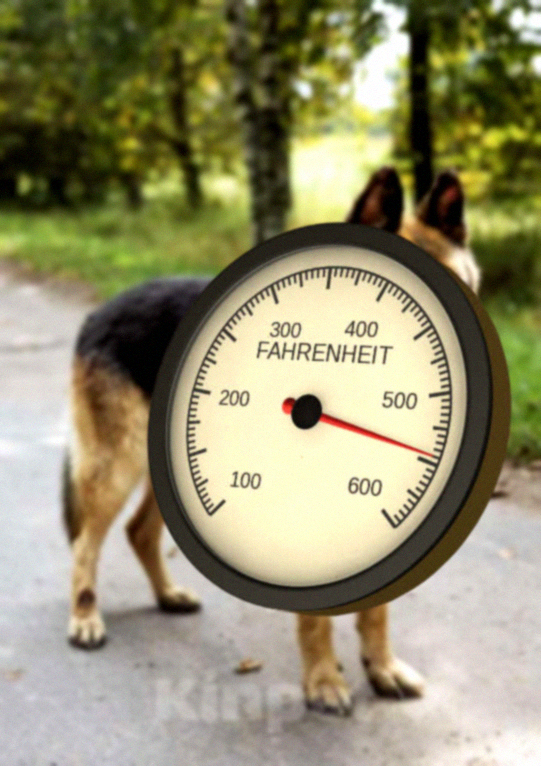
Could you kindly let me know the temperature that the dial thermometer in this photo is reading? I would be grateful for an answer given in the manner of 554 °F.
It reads 545 °F
